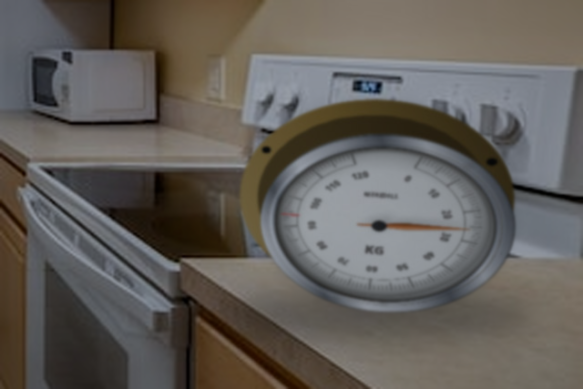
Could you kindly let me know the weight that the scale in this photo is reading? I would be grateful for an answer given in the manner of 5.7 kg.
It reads 25 kg
